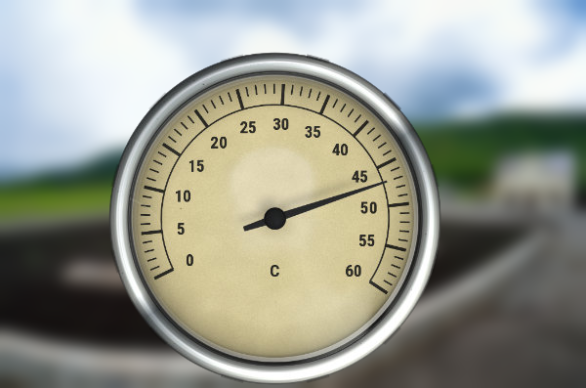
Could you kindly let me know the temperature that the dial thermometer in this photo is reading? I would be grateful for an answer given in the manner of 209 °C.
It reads 47 °C
